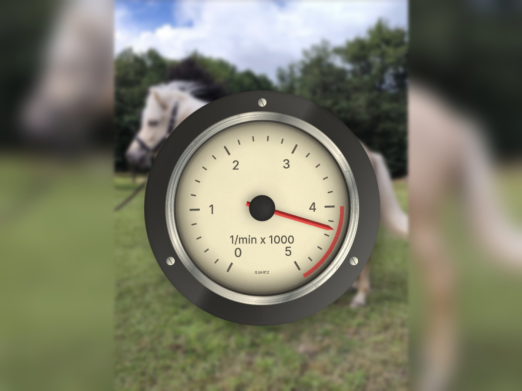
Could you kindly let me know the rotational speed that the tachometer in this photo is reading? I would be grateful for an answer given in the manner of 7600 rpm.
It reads 4300 rpm
